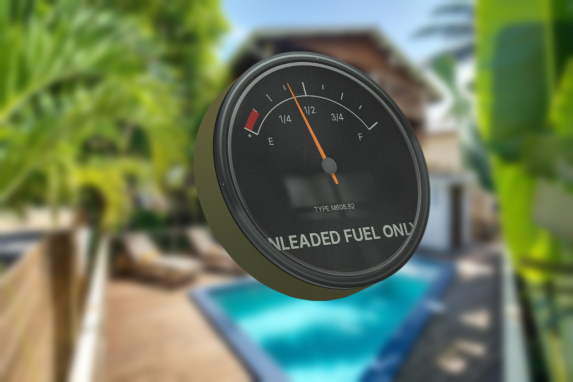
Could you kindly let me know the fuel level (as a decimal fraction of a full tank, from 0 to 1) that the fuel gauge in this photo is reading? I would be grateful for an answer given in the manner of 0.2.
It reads 0.375
